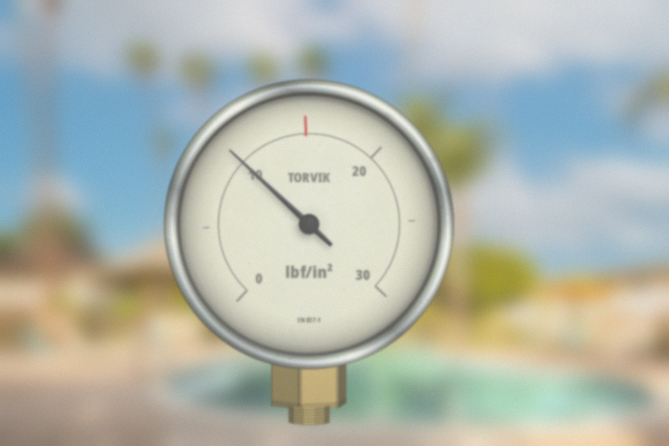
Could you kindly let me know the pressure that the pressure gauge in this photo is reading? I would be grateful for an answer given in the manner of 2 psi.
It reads 10 psi
